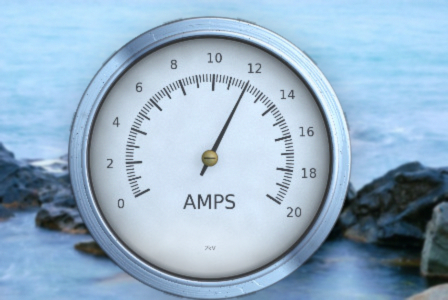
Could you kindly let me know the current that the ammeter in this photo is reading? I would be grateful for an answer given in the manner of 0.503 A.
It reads 12 A
